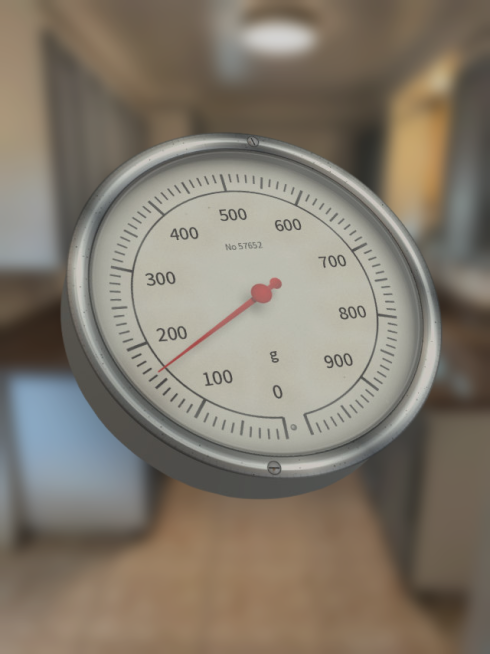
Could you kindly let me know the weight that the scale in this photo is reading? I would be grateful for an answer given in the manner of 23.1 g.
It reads 160 g
